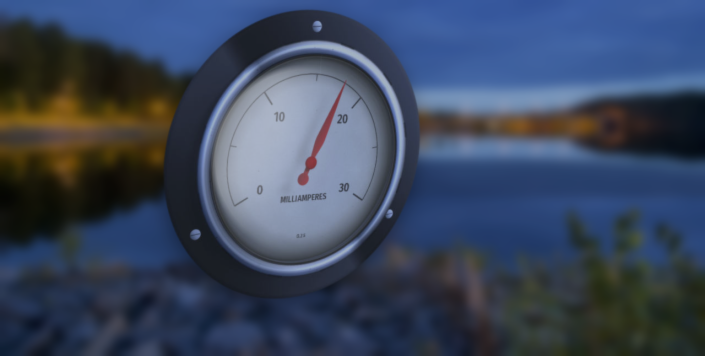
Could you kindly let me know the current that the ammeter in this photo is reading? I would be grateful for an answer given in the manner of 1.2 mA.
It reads 17.5 mA
